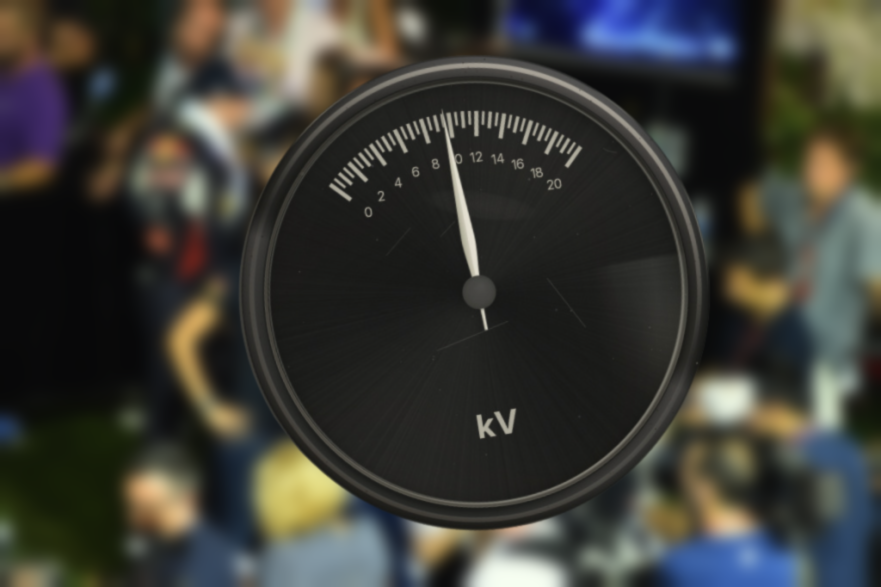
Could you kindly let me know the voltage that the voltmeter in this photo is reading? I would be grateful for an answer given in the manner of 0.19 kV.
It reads 9.5 kV
